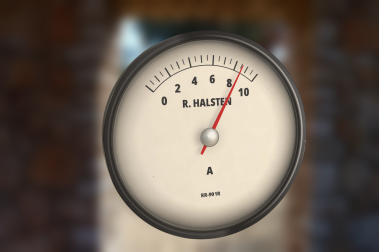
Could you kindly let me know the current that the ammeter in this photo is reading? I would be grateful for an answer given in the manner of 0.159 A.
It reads 8.5 A
